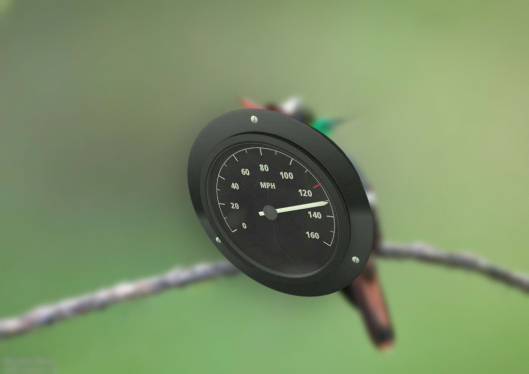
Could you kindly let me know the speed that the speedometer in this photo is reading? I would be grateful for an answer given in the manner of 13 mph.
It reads 130 mph
